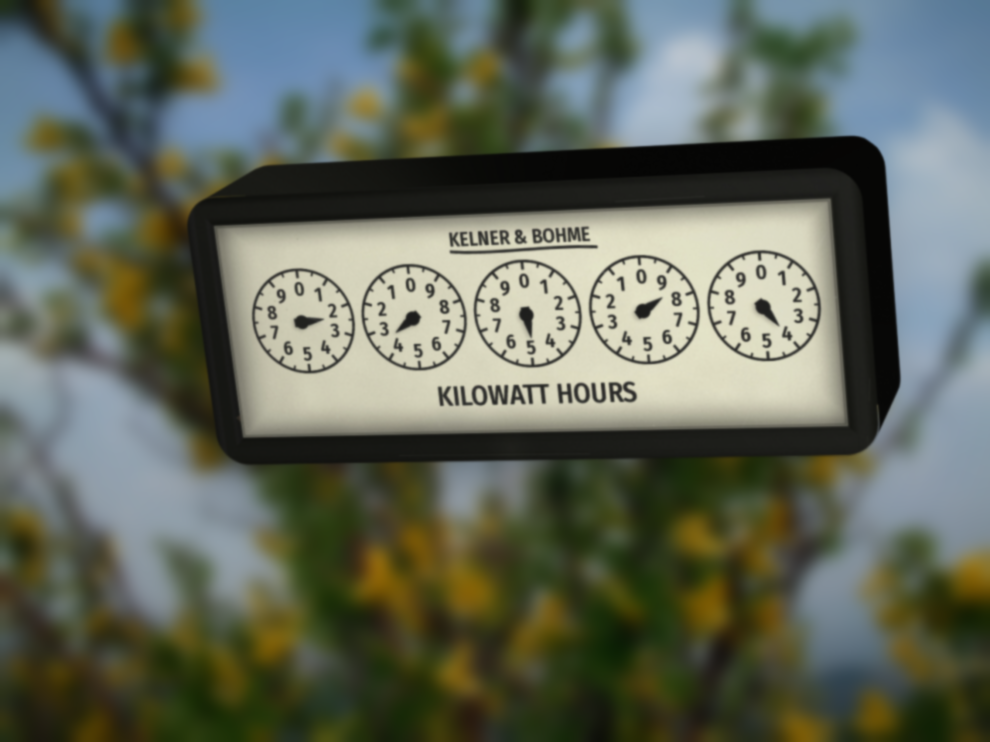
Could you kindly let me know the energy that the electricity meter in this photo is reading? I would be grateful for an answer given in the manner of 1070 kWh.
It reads 23484 kWh
